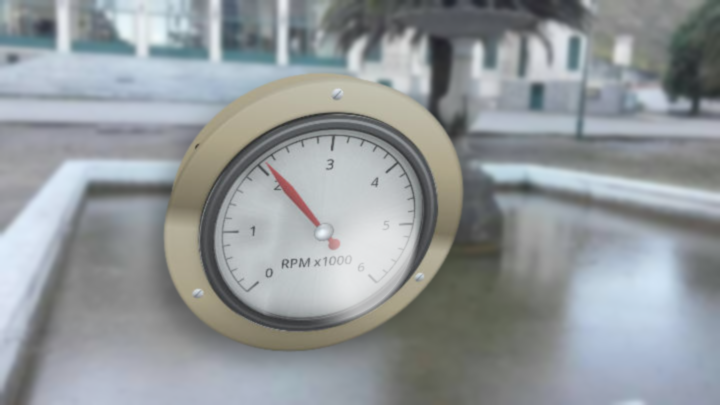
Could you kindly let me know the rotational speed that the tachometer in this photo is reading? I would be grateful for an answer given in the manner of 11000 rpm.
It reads 2100 rpm
